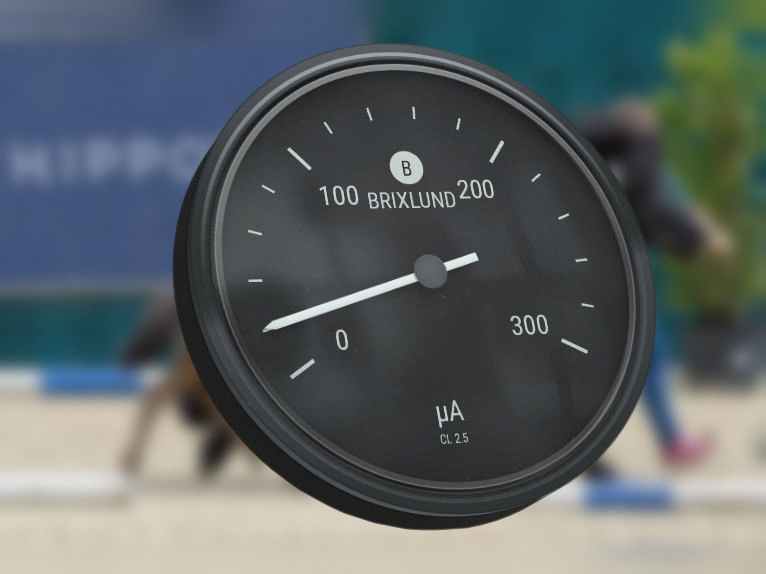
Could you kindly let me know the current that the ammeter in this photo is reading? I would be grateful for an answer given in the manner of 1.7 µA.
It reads 20 µA
